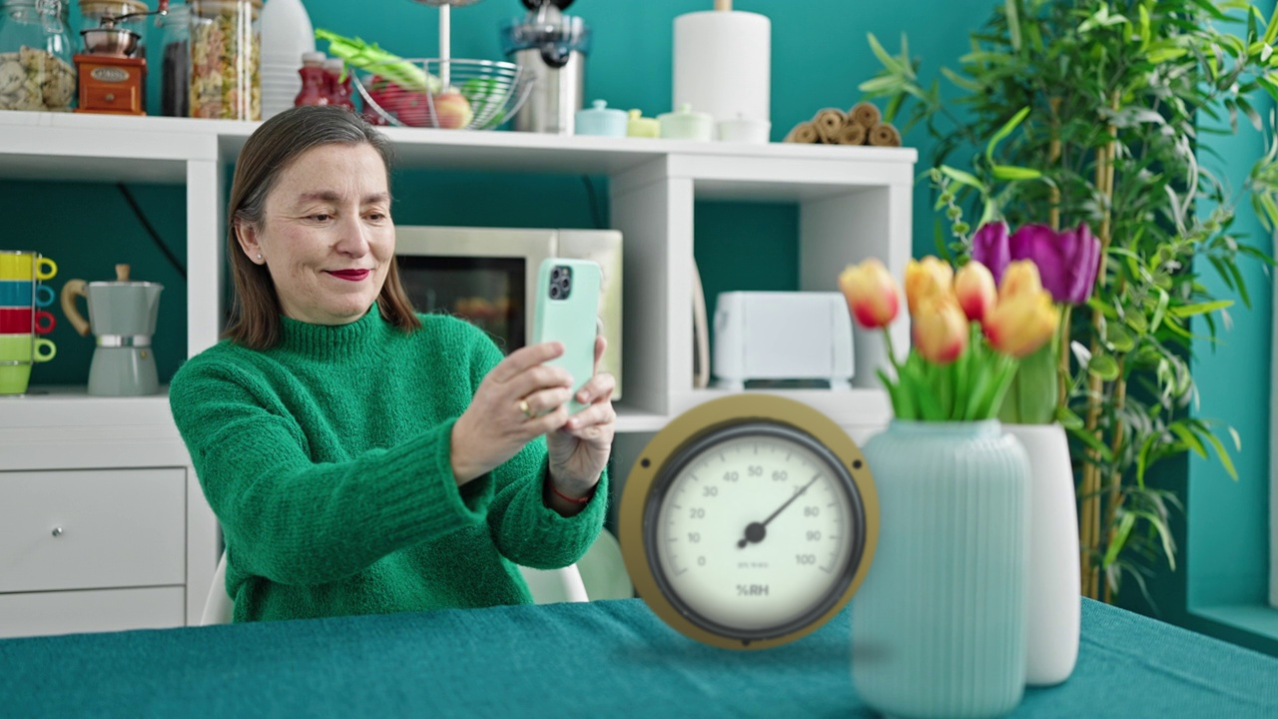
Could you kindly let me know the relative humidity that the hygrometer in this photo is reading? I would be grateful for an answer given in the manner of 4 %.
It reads 70 %
